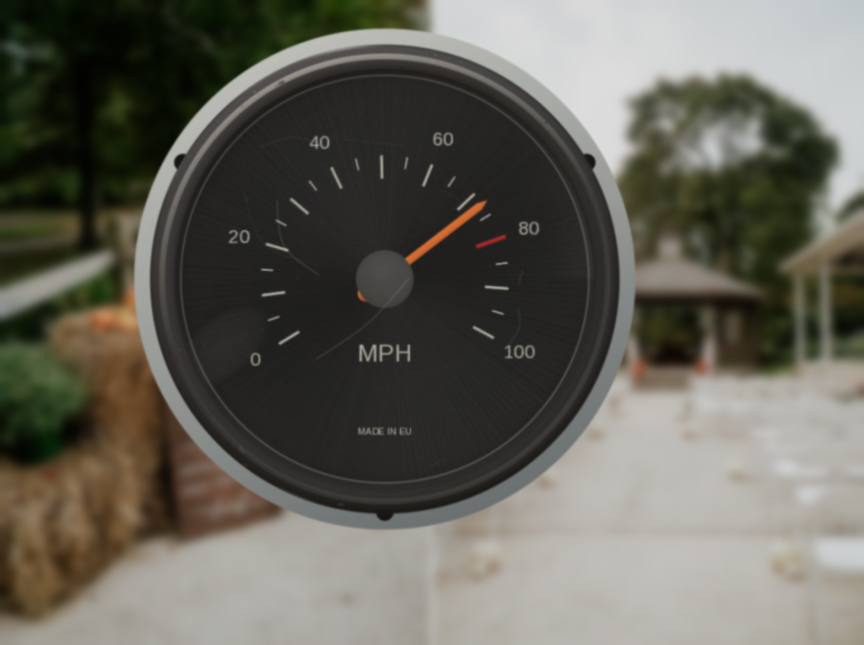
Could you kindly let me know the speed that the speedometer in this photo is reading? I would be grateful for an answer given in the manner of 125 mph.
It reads 72.5 mph
